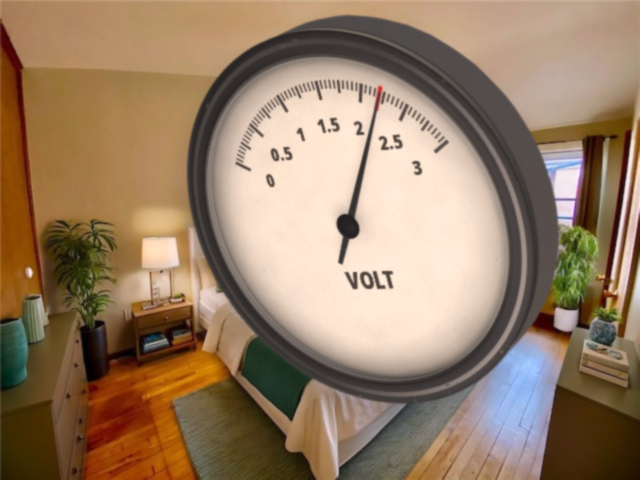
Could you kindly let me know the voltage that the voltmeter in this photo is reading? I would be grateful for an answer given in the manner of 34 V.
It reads 2.25 V
